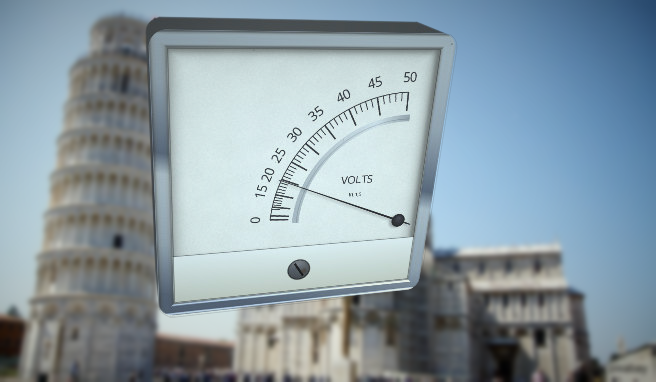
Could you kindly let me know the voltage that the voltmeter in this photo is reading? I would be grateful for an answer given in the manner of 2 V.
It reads 20 V
